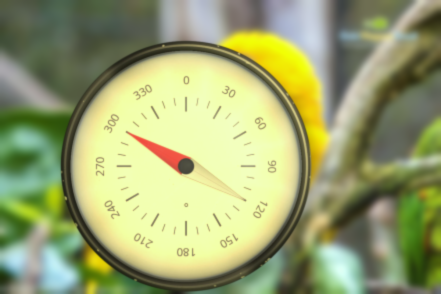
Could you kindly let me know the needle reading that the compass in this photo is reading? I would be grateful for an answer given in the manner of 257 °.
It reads 300 °
